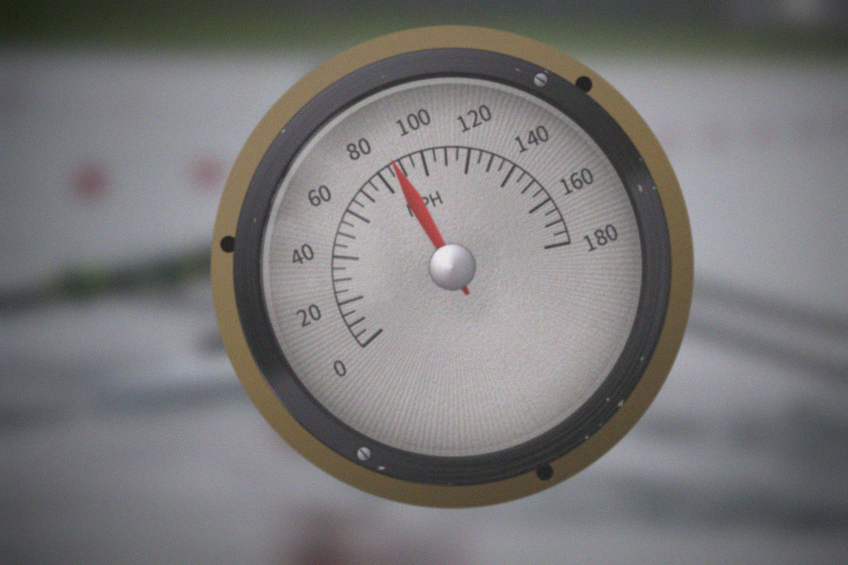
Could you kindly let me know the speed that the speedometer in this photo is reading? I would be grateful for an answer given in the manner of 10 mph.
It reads 87.5 mph
